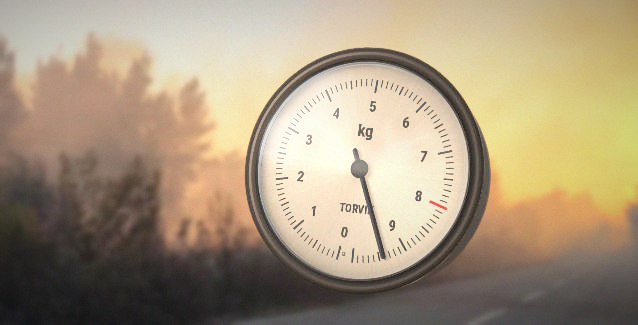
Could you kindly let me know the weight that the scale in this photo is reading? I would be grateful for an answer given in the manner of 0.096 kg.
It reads 9.4 kg
